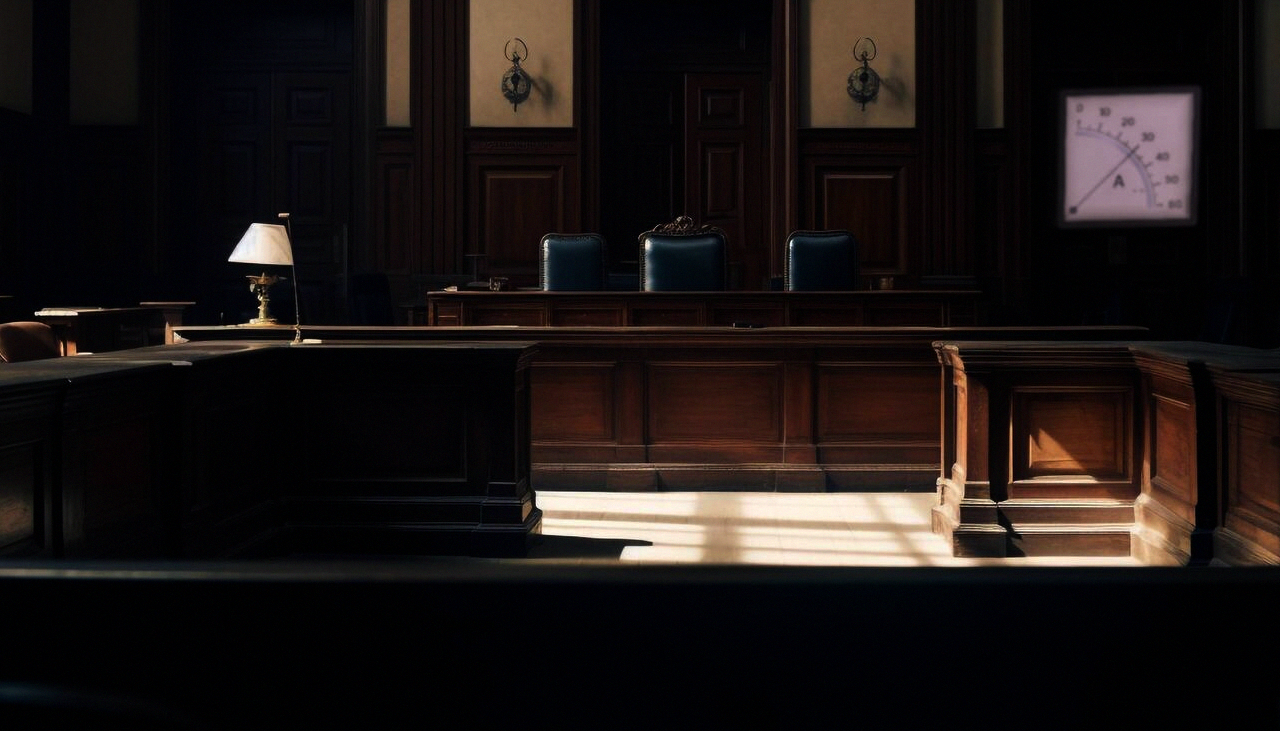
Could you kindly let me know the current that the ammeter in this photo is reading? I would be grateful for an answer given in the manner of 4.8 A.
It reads 30 A
